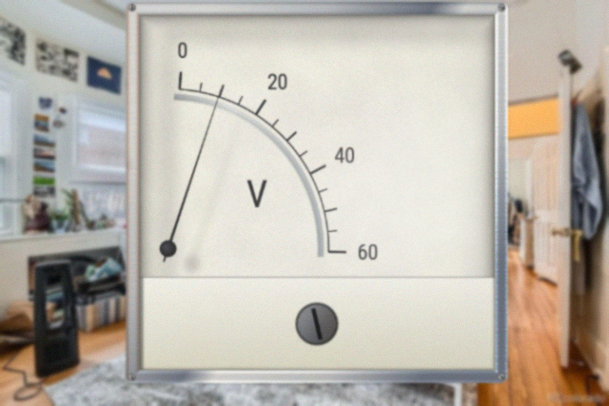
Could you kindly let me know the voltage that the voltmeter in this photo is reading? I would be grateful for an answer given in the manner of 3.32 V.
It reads 10 V
